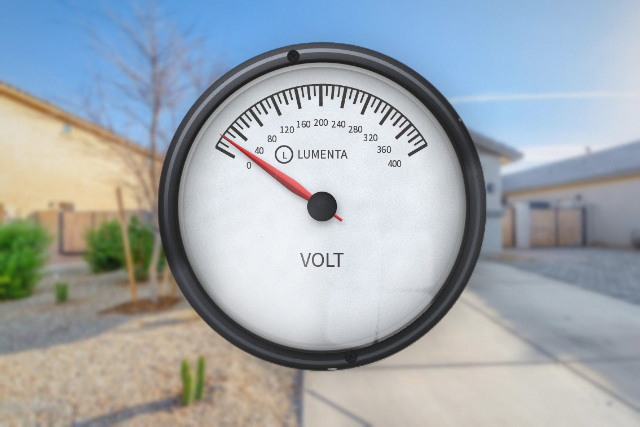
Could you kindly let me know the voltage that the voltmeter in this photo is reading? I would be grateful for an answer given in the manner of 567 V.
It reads 20 V
